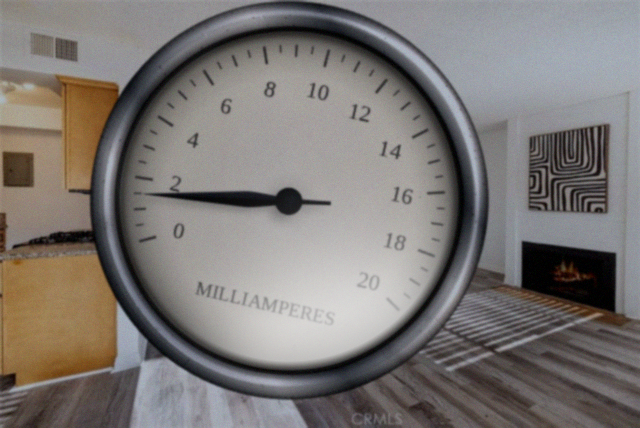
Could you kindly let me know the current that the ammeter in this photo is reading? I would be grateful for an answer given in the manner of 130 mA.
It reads 1.5 mA
